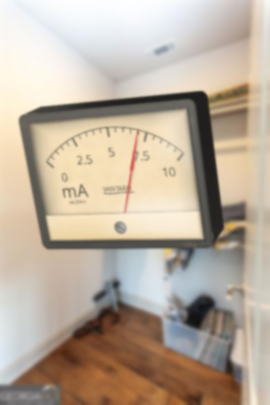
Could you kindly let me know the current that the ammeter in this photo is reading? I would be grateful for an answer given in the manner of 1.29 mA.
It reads 7 mA
